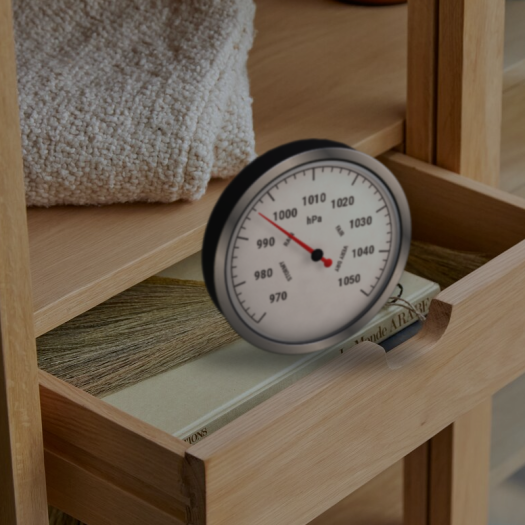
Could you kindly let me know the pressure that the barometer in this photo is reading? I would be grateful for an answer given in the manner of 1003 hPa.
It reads 996 hPa
